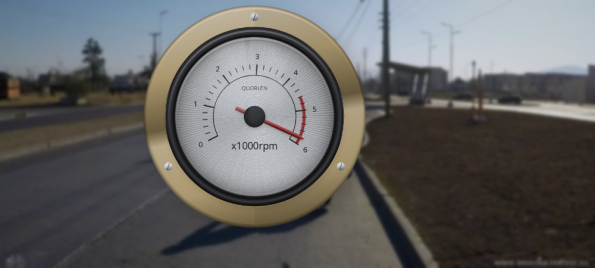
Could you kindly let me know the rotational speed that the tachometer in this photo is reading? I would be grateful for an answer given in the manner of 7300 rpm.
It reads 5800 rpm
